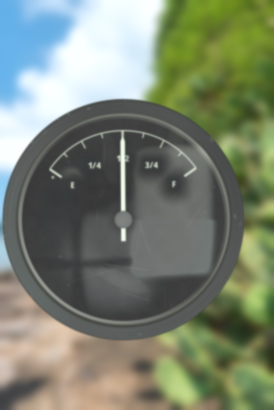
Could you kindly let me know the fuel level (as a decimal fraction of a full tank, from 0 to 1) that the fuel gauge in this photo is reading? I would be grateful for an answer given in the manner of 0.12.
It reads 0.5
